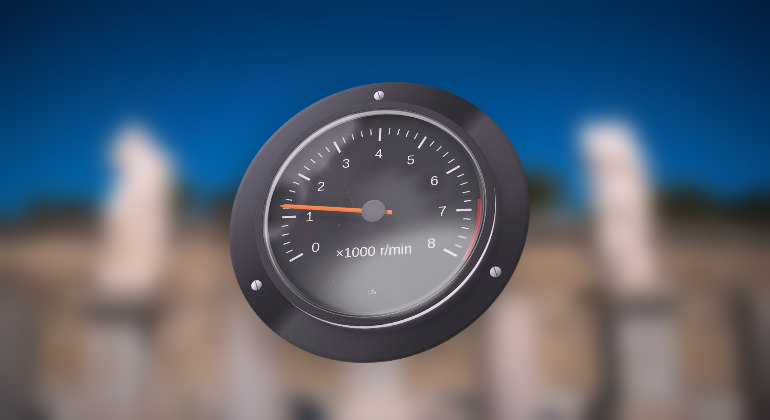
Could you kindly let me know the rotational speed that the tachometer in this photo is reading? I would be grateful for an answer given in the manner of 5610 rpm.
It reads 1200 rpm
